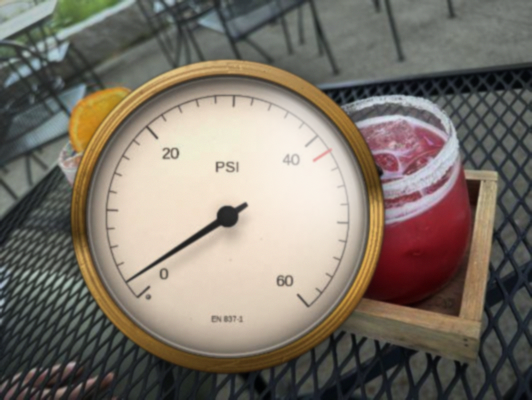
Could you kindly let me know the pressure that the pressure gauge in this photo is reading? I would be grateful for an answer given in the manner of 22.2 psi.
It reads 2 psi
